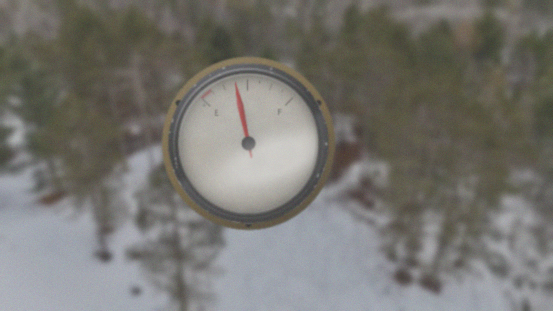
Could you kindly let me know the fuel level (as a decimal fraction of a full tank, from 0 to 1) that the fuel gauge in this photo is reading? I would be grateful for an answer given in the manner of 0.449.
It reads 0.375
